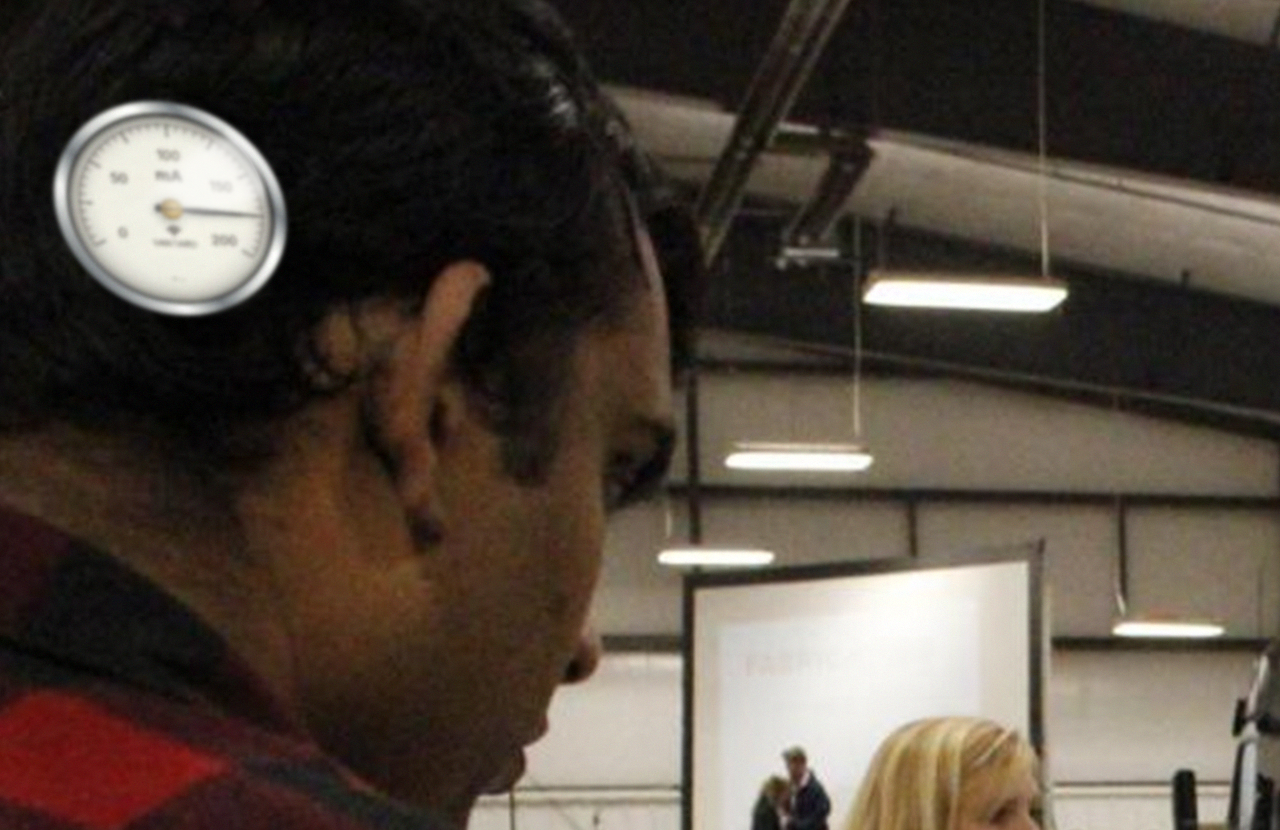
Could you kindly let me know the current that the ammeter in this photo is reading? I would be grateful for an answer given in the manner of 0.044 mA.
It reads 175 mA
